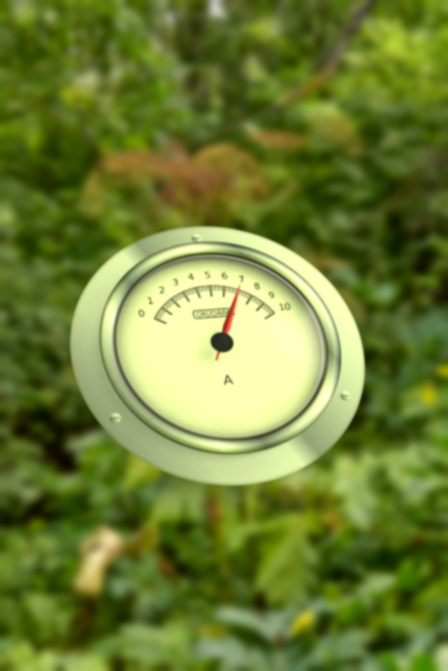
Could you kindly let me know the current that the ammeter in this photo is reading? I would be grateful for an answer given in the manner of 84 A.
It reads 7 A
